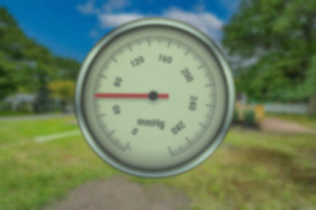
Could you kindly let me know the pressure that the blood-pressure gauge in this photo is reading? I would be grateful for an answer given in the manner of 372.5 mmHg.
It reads 60 mmHg
